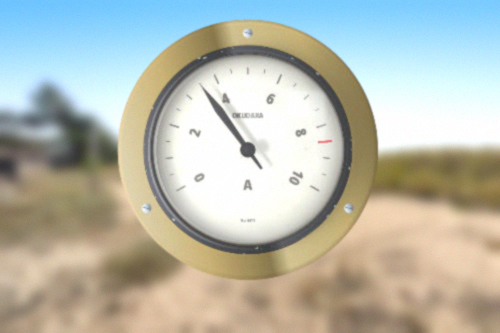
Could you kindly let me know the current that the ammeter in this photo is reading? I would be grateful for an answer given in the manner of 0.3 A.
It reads 3.5 A
